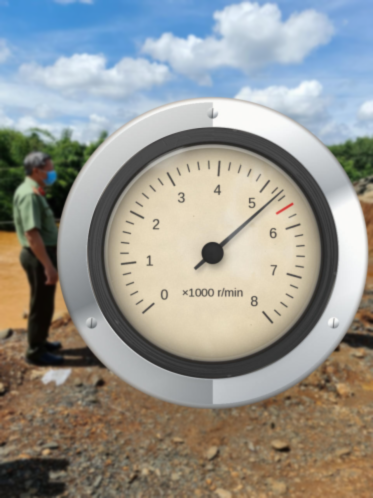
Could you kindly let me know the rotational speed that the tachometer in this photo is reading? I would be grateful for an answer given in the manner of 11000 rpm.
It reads 5300 rpm
